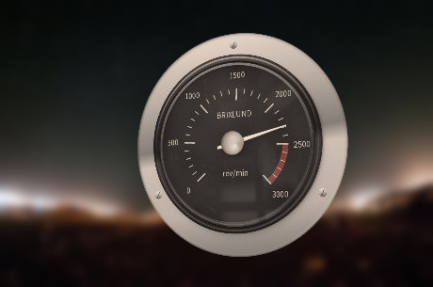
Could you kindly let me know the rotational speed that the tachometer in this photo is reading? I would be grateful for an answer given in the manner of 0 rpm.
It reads 2300 rpm
